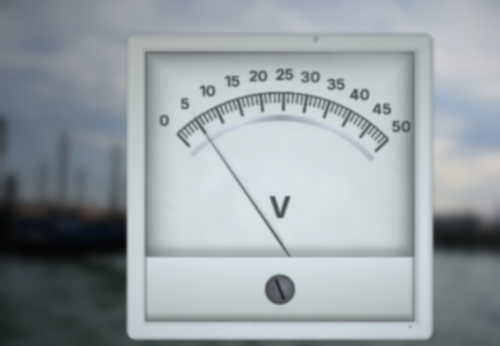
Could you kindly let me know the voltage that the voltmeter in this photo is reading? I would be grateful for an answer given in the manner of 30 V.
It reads 5 V
